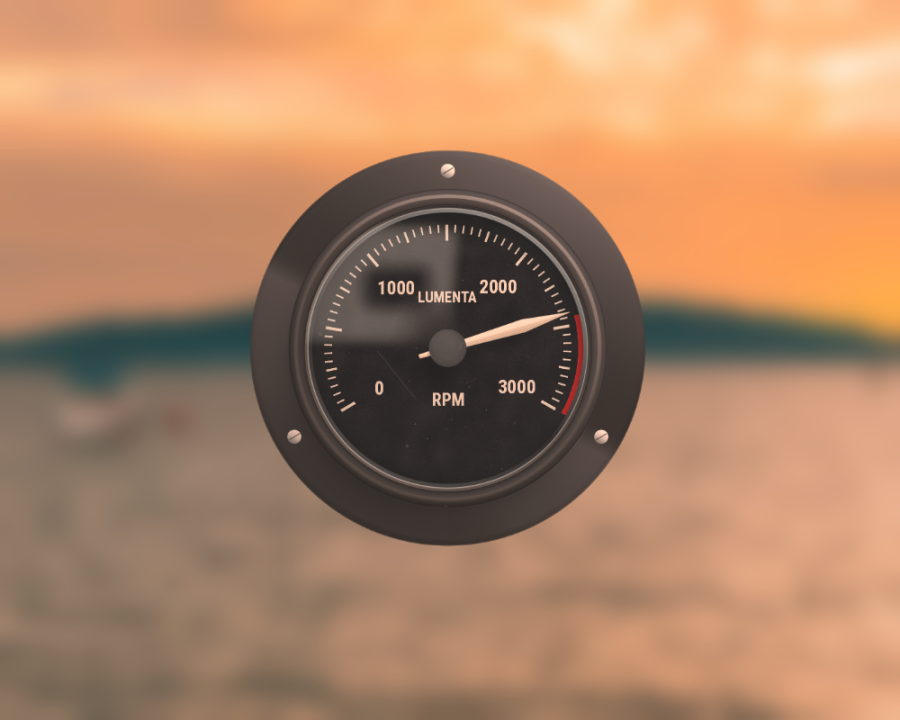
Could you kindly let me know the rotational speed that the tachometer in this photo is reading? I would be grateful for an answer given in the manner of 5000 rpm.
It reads 2425 rpm
